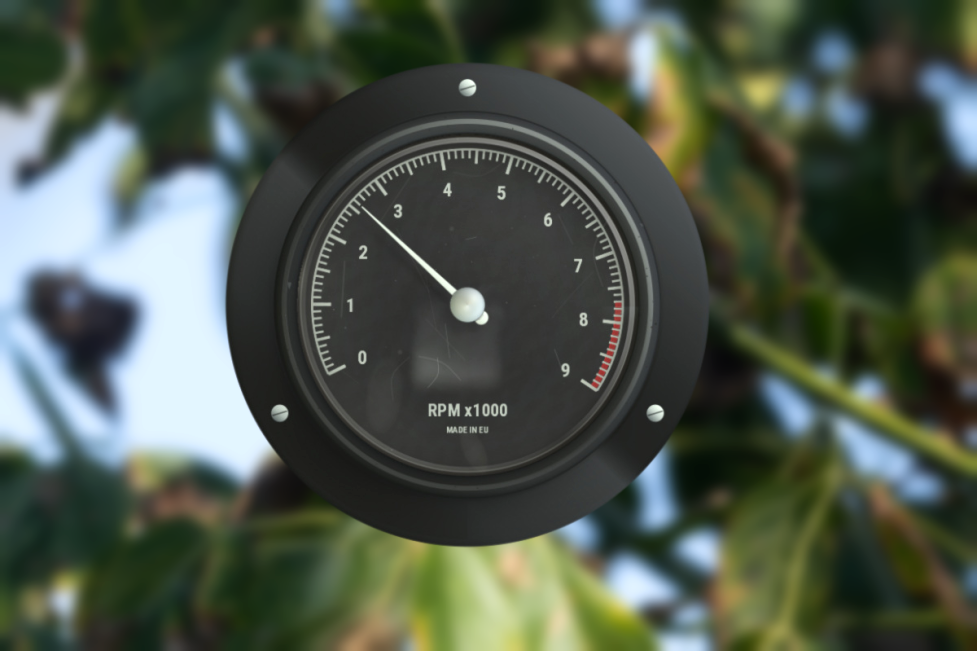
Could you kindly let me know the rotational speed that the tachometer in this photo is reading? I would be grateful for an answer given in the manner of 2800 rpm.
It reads 2600 rpm
